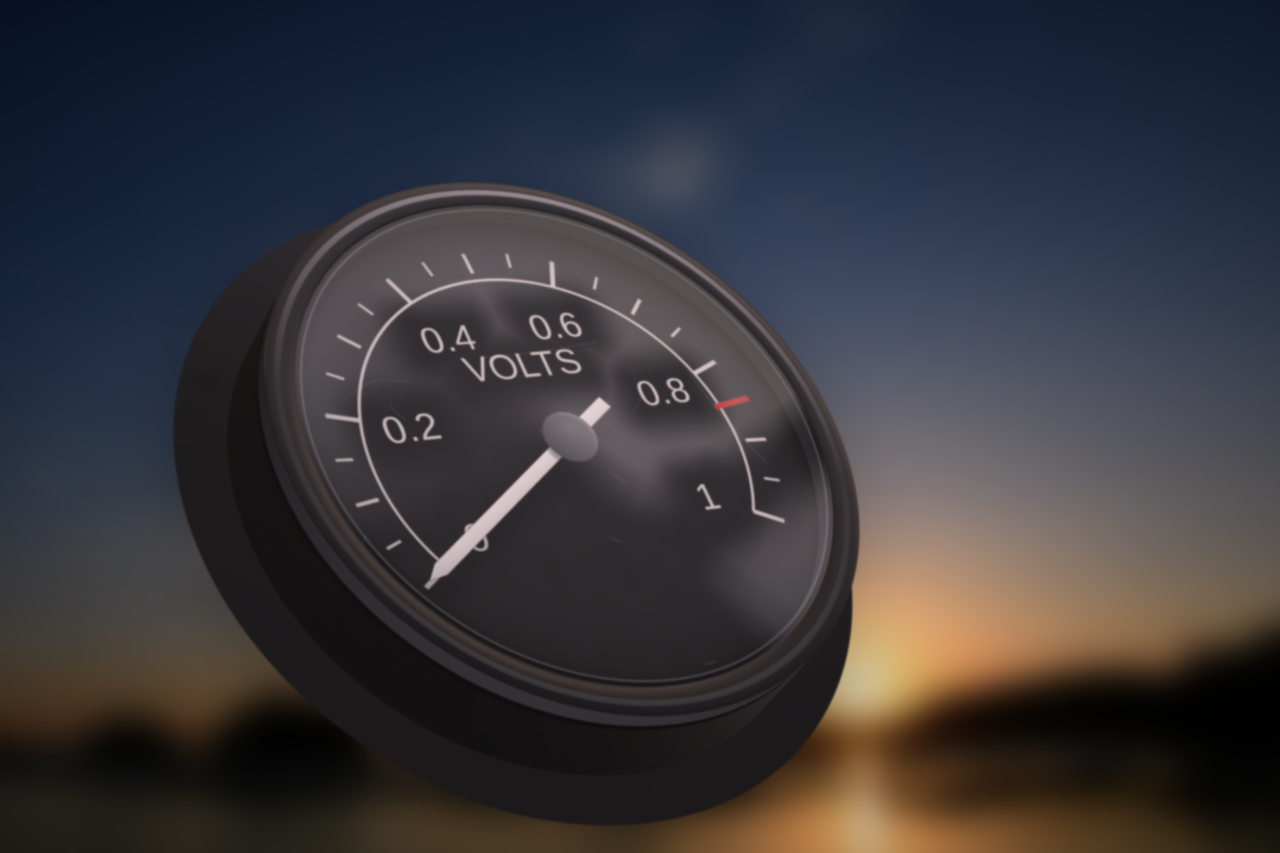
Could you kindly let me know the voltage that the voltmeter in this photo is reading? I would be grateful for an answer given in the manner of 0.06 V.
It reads 0 V
